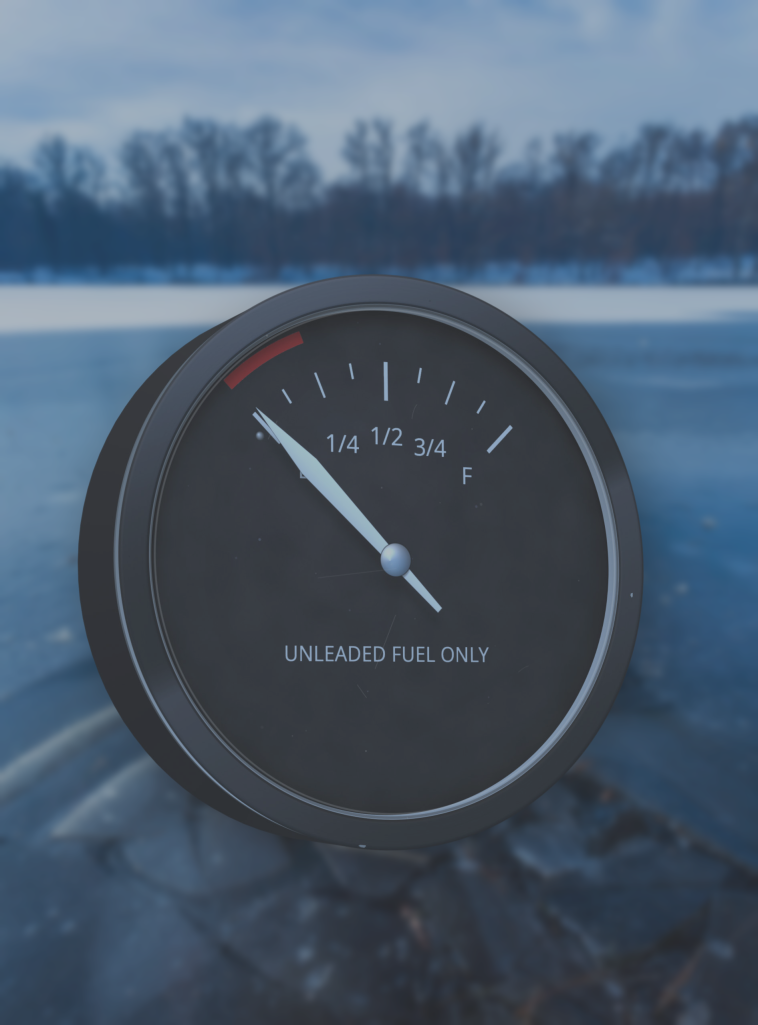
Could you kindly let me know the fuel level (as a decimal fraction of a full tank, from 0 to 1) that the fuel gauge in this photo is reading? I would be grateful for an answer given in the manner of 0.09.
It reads 0
